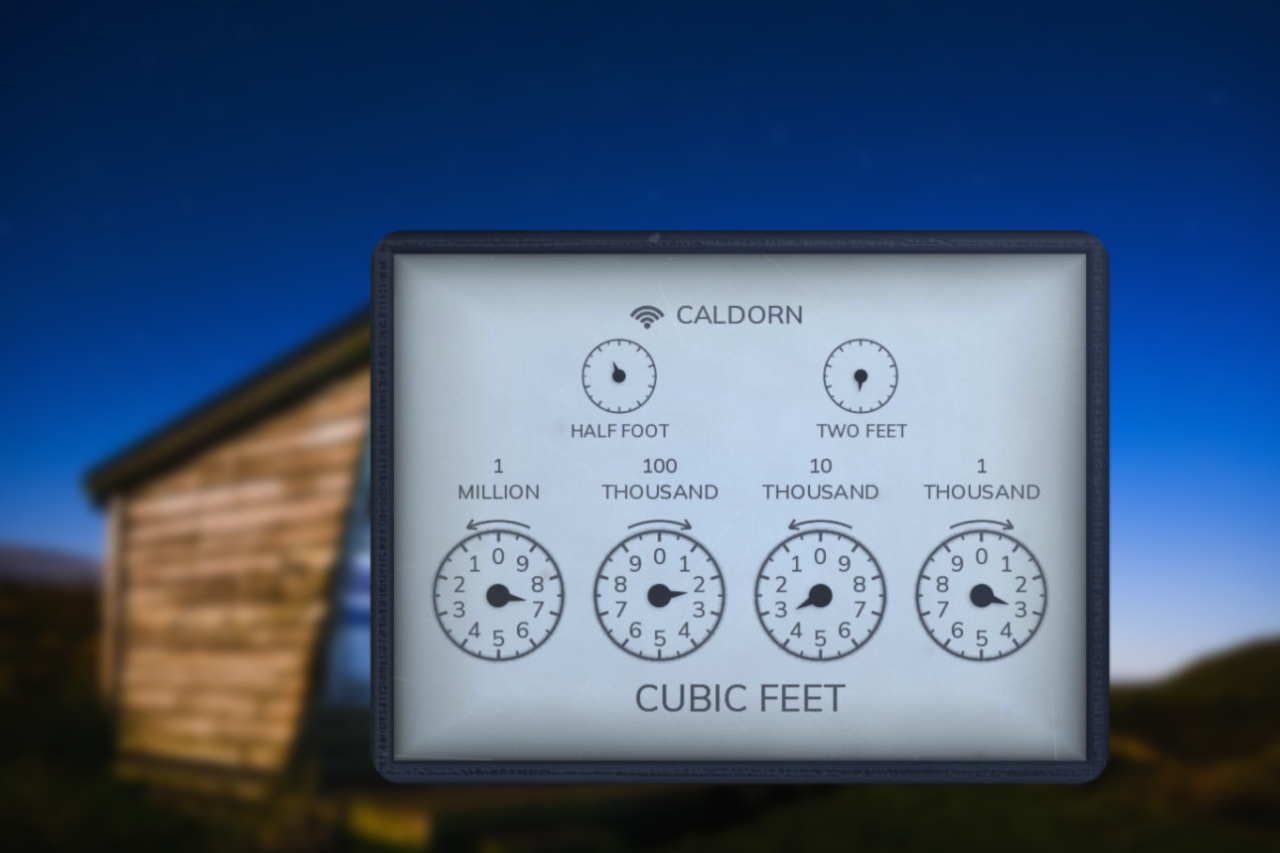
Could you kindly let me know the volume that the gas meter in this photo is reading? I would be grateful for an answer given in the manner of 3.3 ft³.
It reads 723300 ft³
